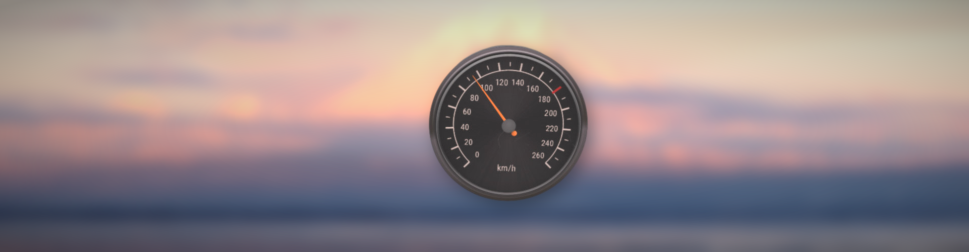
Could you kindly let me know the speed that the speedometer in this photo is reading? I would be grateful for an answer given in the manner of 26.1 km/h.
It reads 95 km/h
